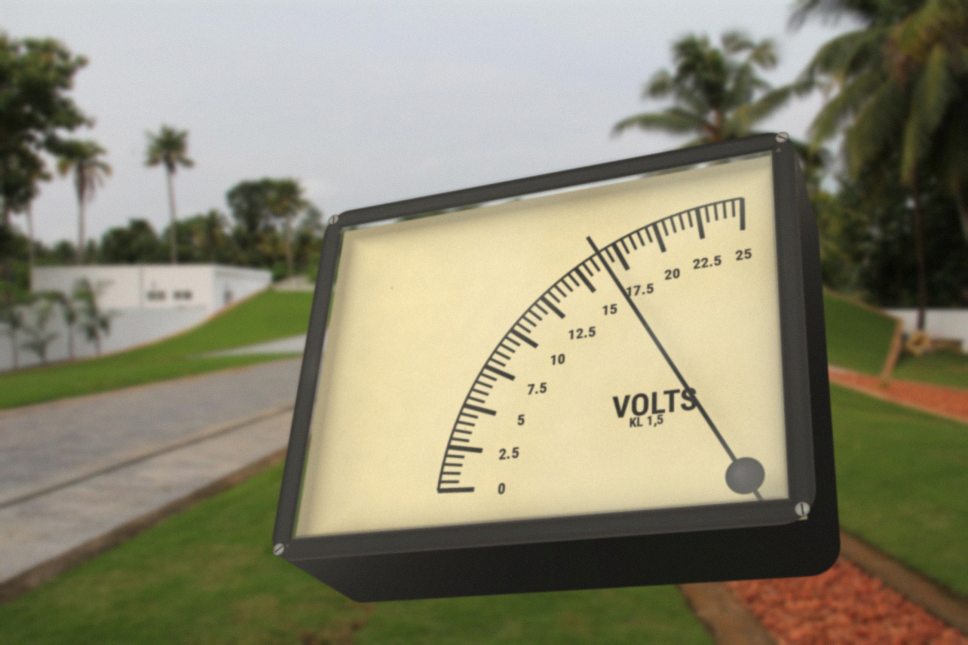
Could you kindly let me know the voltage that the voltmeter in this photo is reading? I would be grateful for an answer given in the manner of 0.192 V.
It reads 16.5 V
